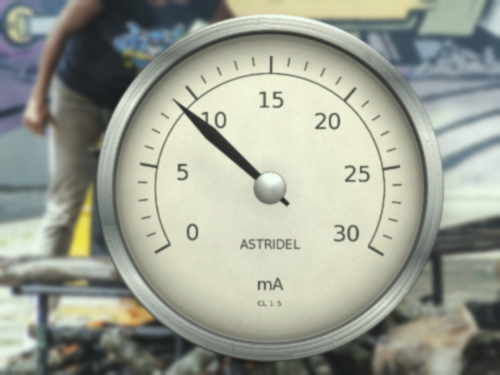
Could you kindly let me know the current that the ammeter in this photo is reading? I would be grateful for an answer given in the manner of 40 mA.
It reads 9 mA
